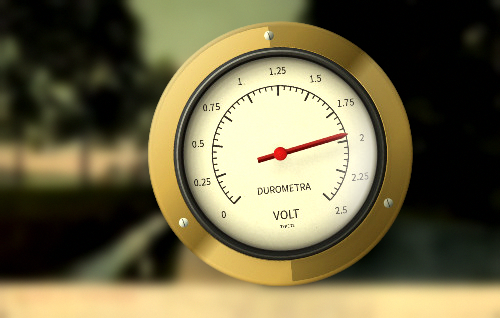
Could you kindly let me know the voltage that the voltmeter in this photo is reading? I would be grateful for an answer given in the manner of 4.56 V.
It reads 1.95 V
